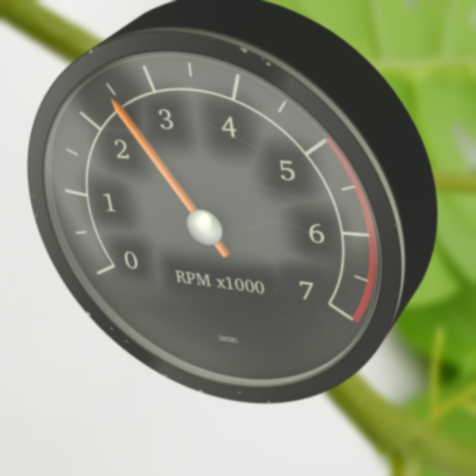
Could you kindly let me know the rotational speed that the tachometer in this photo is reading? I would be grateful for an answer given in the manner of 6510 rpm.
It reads 2500 rpm
